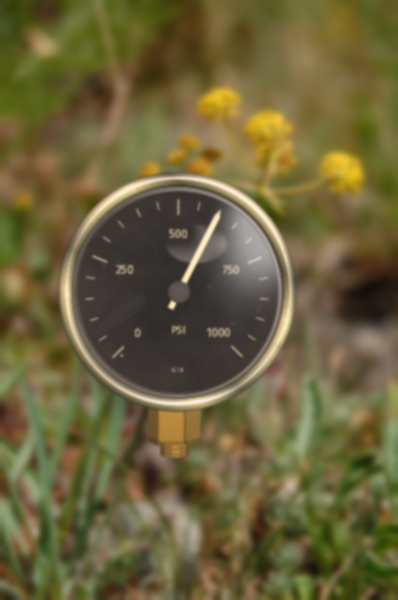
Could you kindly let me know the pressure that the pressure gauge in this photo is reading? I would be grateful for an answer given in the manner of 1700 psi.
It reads 600 psi
